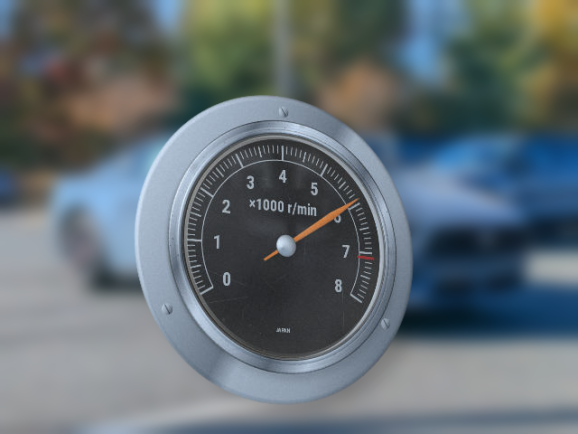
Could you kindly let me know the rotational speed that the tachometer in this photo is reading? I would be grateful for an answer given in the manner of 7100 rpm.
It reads 5900 rpm
